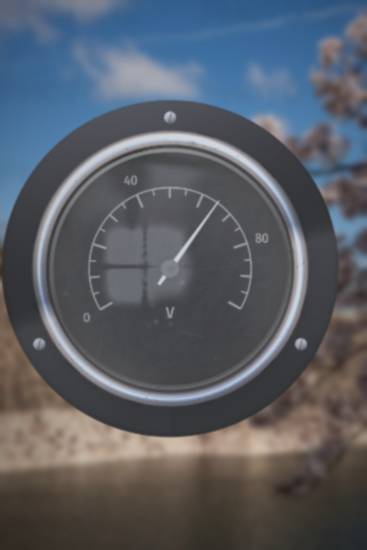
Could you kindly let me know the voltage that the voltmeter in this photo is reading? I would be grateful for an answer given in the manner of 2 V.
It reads 65 V
